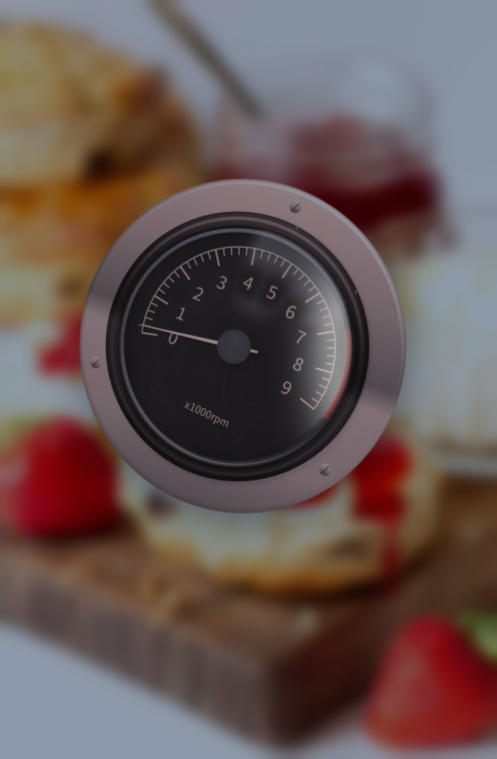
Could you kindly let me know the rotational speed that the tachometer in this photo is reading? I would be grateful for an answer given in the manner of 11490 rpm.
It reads 200 rpm
